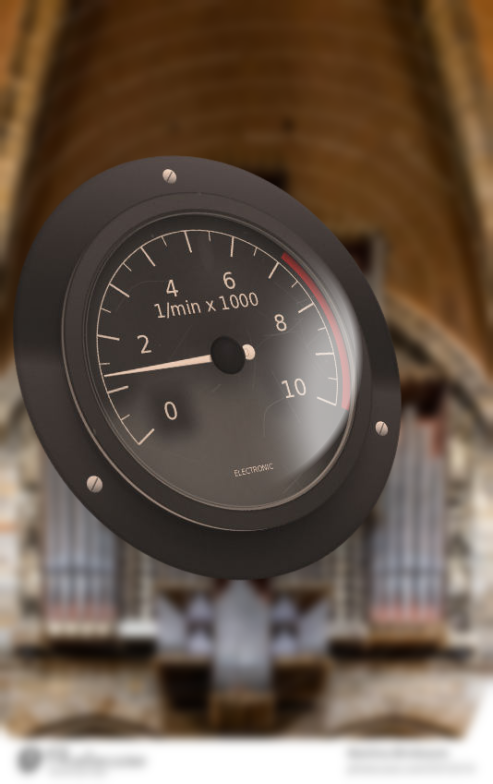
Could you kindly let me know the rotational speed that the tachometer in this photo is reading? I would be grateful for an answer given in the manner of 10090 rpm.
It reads 1250 rpm
